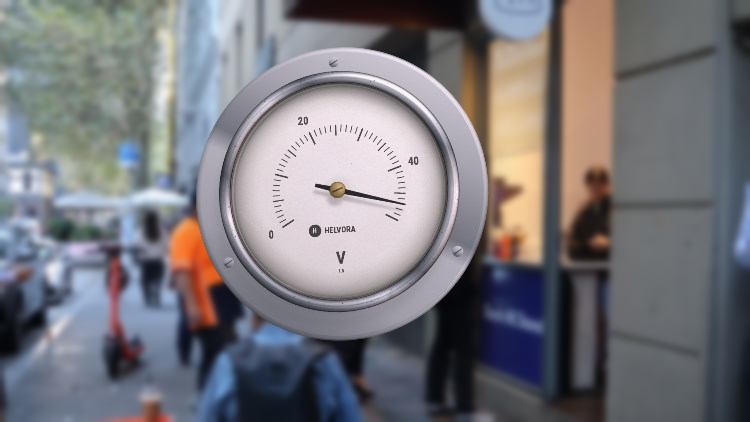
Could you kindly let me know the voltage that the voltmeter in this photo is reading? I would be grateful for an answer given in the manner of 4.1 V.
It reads 47 V
